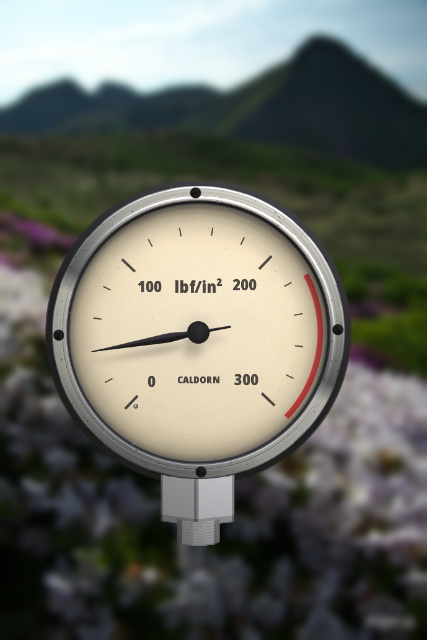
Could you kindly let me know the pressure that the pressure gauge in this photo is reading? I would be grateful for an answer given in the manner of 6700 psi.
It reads 40 psi
